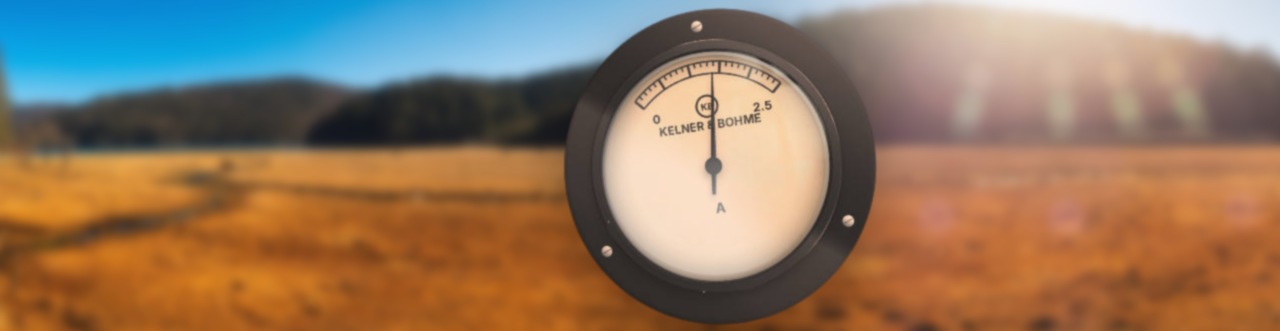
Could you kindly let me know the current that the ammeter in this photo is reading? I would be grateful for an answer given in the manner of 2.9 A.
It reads 1.4 A
